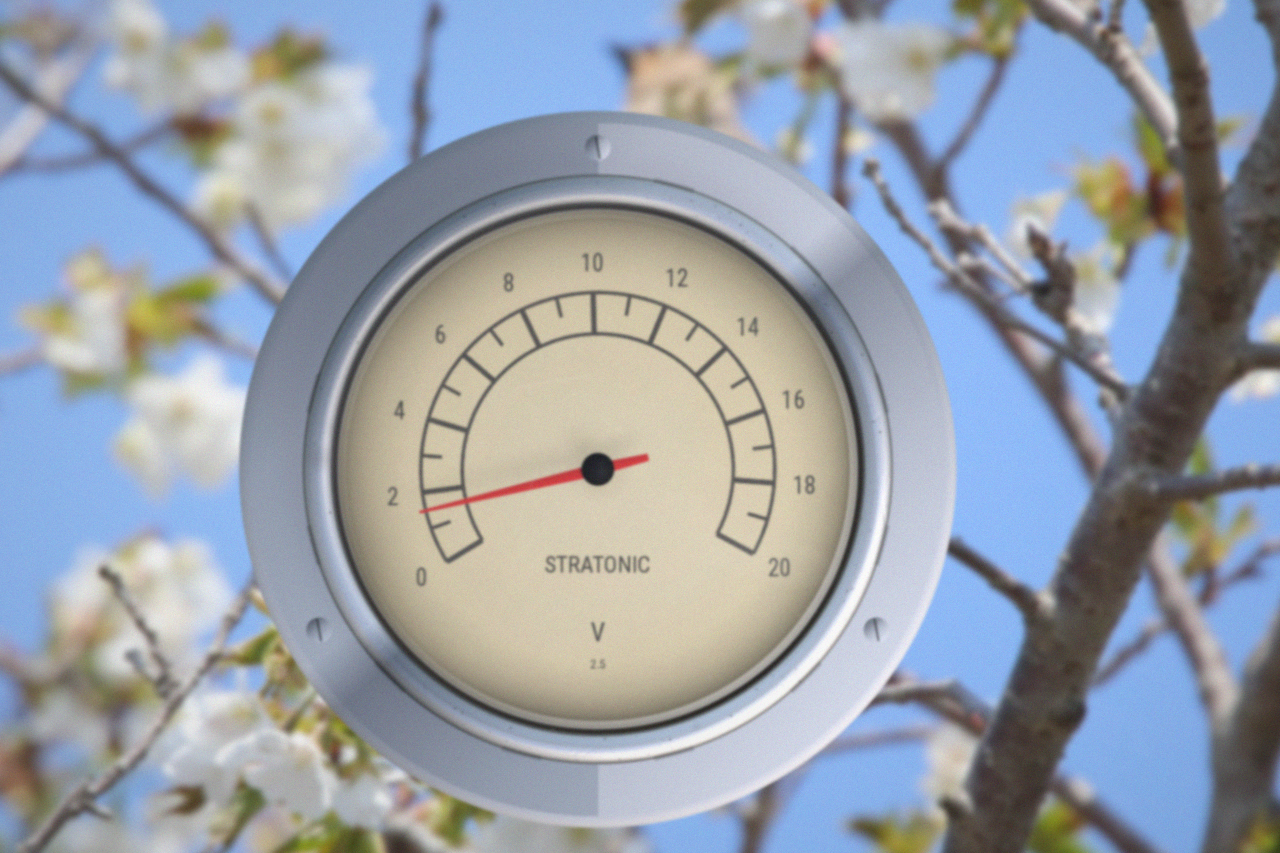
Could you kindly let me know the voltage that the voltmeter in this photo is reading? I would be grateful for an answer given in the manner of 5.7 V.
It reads 1.5 V
